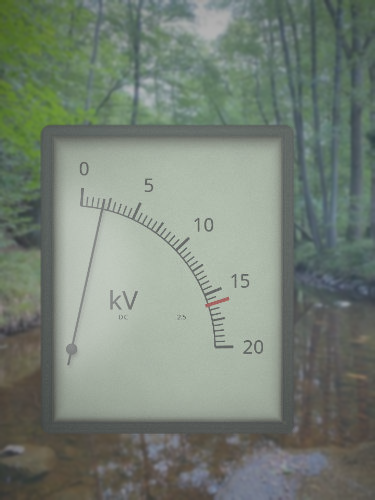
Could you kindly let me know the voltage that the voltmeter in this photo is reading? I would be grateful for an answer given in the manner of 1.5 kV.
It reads 2 kV
